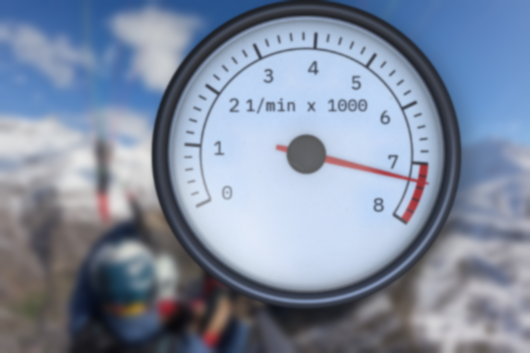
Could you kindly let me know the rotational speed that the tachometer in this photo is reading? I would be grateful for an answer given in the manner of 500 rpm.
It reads 7300 rpm
